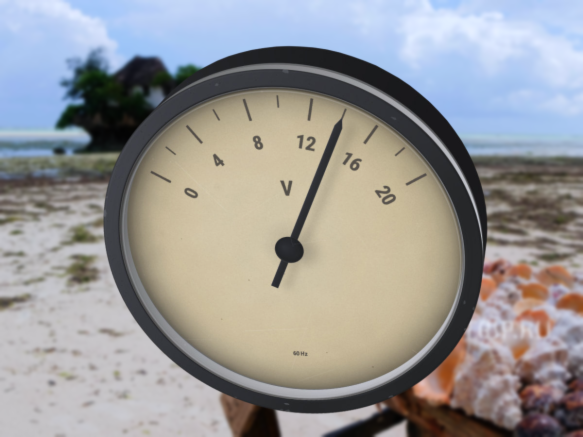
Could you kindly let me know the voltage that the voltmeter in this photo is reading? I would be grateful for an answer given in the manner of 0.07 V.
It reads 14 V
